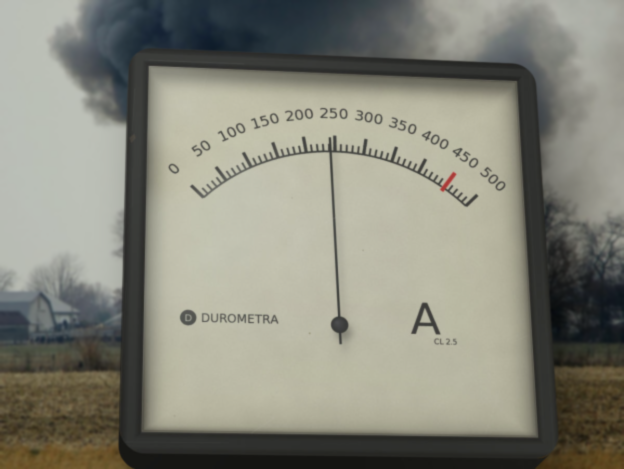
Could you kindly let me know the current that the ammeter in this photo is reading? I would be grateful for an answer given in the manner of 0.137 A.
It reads 240 A
